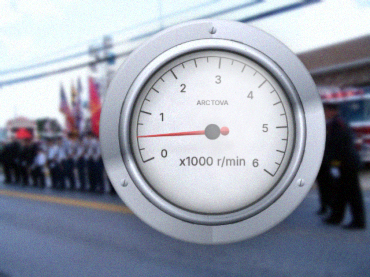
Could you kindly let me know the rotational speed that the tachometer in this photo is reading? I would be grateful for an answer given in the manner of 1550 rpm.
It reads 500 rpm
